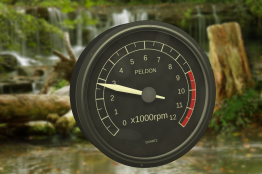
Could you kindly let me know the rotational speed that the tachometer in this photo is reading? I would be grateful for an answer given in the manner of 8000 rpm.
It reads 2750 rpm
